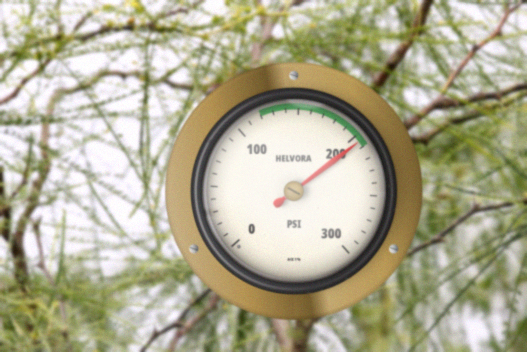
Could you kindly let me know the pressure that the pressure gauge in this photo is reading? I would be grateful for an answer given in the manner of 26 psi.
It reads 205 psi
